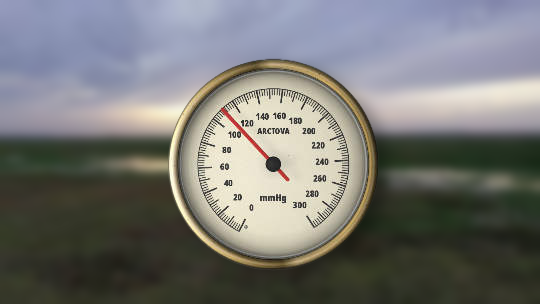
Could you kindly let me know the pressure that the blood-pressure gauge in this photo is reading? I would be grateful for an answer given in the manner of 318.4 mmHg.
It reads 110 mmHg
